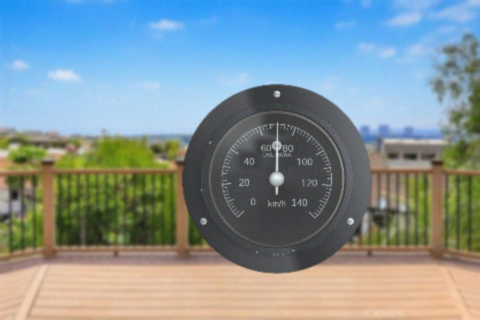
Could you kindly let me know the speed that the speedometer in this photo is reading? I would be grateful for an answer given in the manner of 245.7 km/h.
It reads 70 km/h
